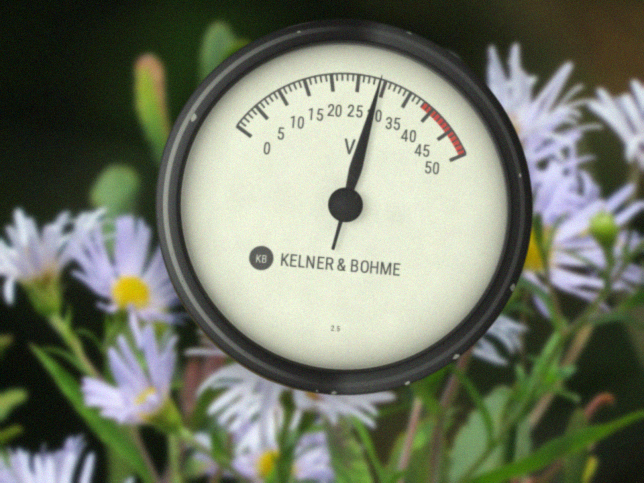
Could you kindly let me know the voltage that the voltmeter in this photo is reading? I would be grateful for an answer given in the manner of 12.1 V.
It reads 29 V
